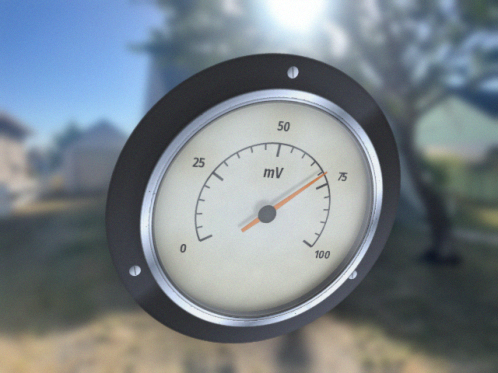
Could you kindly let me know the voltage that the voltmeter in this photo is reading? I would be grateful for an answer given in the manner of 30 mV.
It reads 70 mV
